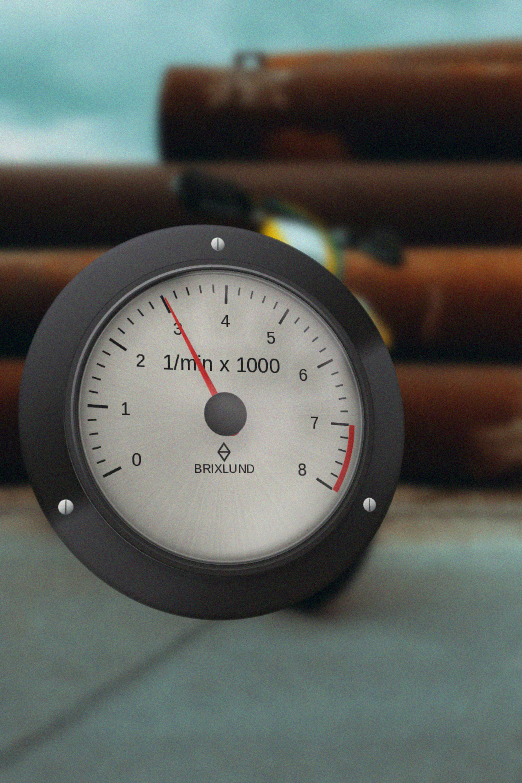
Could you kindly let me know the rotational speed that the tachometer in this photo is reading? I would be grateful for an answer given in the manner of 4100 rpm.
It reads 3000 rpm
